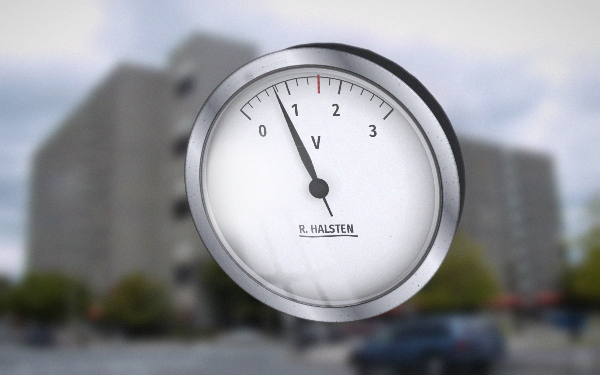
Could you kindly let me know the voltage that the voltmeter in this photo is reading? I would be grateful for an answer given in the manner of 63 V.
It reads 0.8 V
